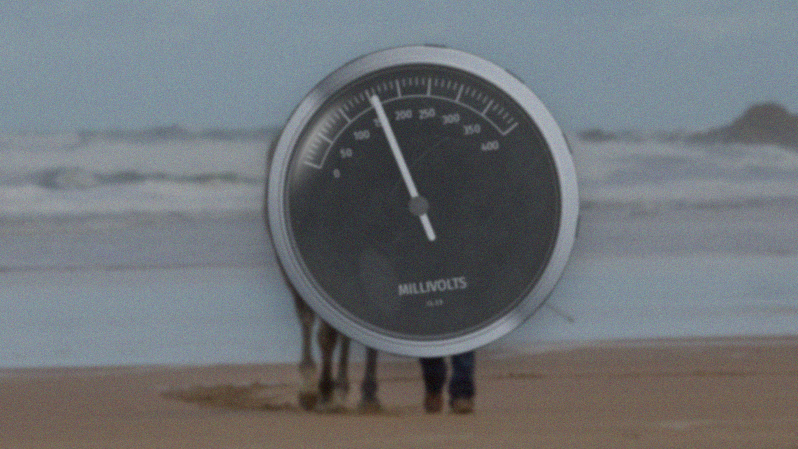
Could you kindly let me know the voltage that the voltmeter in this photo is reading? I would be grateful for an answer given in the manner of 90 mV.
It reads 160 mV
